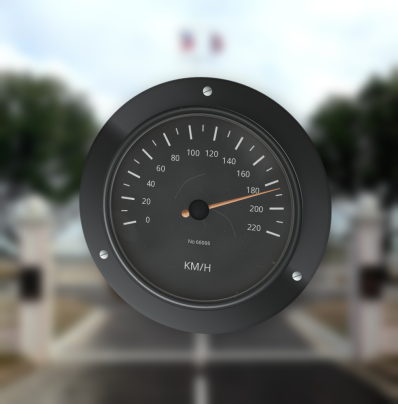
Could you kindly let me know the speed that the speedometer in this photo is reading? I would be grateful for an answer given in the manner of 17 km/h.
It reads 185 km/h
